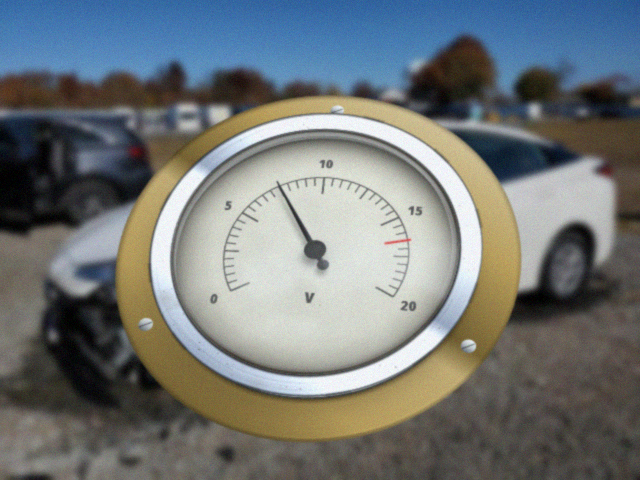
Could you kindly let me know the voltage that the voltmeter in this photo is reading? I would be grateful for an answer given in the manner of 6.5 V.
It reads 7.5 V
